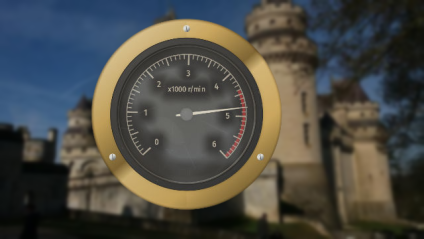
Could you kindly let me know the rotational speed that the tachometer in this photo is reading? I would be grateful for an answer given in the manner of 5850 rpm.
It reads 4800 rpm
